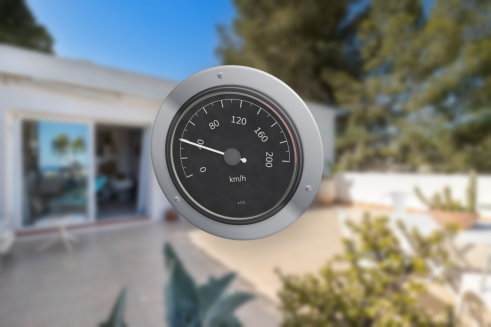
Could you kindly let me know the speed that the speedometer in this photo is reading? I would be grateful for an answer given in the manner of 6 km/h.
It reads 40 km/h
